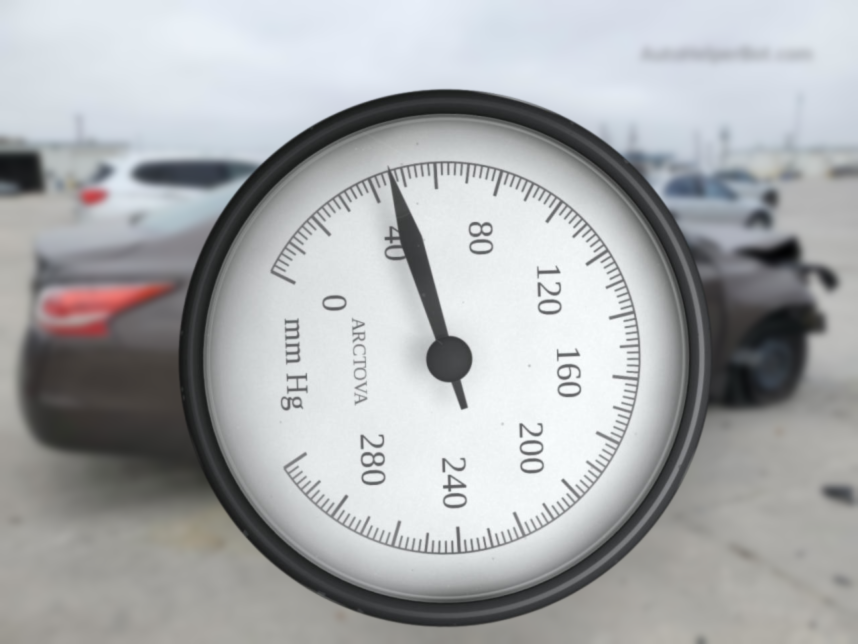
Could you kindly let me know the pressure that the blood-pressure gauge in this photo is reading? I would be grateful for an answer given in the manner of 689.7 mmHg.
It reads 46 mmHg
